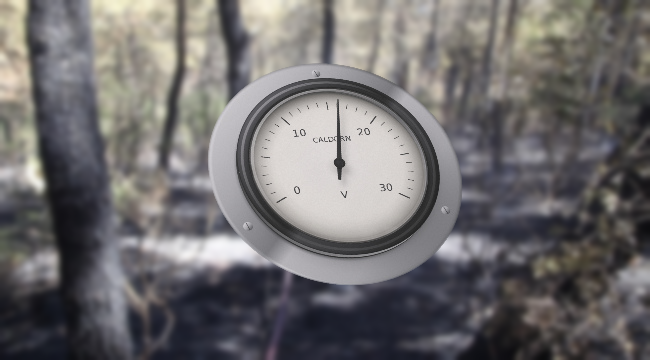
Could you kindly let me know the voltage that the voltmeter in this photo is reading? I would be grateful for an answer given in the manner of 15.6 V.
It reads 16 V
